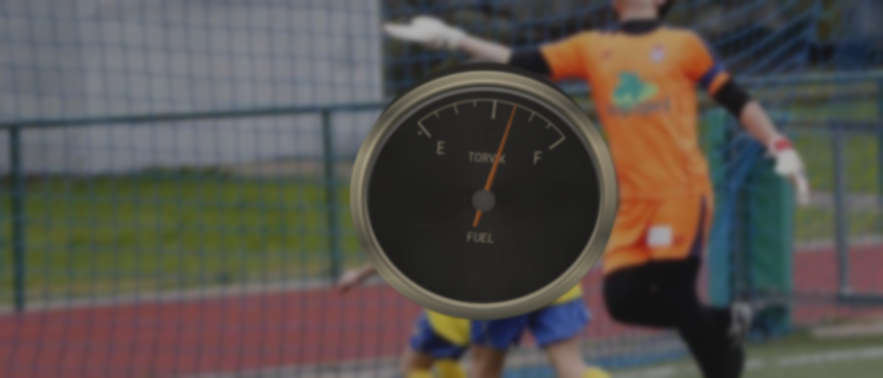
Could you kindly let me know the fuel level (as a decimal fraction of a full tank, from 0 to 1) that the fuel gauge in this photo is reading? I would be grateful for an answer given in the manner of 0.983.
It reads 0.625
